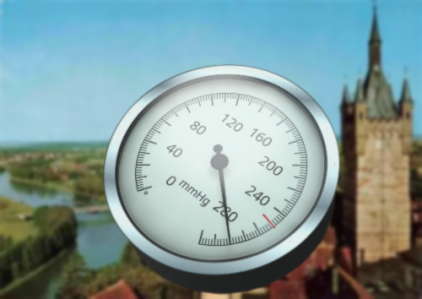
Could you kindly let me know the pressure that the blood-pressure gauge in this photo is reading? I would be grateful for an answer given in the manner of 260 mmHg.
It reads 280 mmHg
